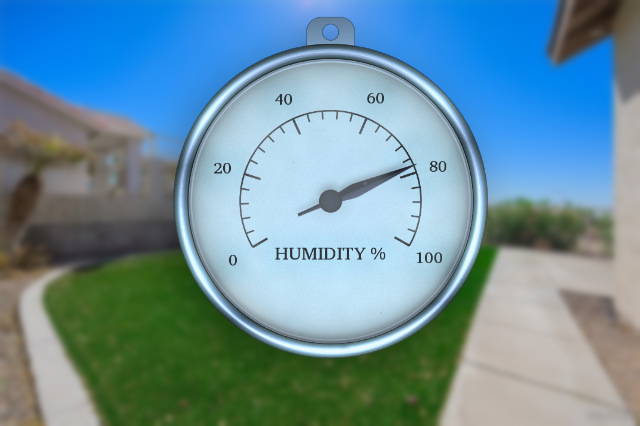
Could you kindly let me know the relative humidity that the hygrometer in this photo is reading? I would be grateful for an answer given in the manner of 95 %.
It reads 78 %
